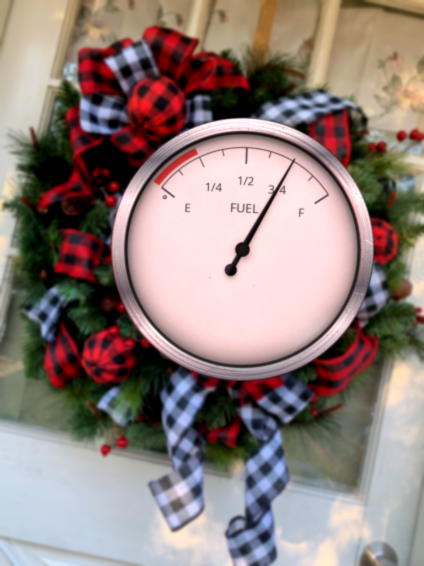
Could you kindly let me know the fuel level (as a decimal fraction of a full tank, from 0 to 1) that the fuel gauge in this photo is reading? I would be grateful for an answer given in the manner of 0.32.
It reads 0.75
